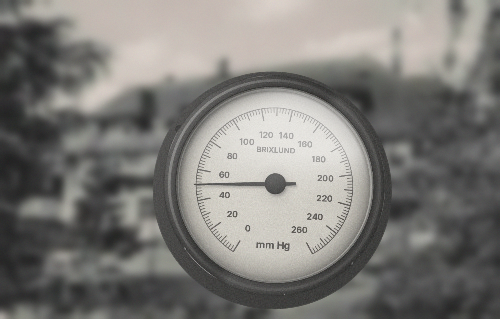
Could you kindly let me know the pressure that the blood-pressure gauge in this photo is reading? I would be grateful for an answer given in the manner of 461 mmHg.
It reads 50 mmHg
